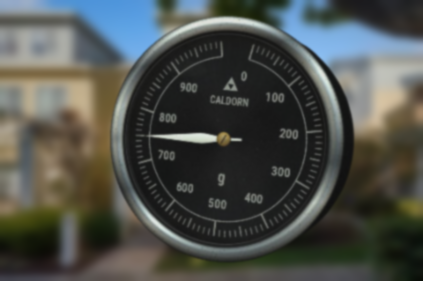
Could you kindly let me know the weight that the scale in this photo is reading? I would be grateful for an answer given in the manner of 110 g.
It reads 750 g
